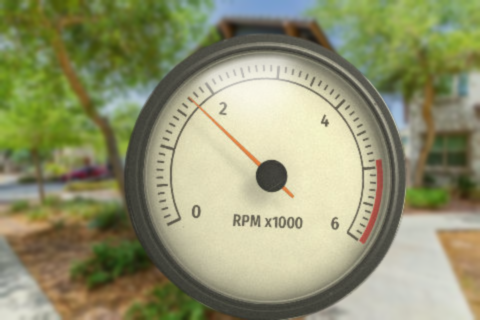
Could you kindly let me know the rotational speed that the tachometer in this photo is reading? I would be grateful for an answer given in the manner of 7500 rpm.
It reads 1700 rpm
